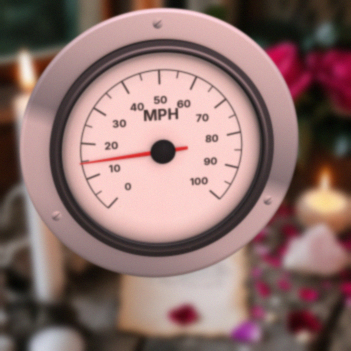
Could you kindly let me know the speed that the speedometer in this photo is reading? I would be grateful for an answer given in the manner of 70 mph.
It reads 15 mph
